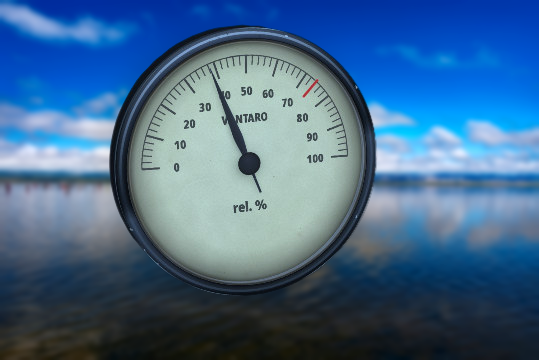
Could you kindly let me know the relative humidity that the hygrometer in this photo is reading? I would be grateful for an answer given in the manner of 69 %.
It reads 38 %
